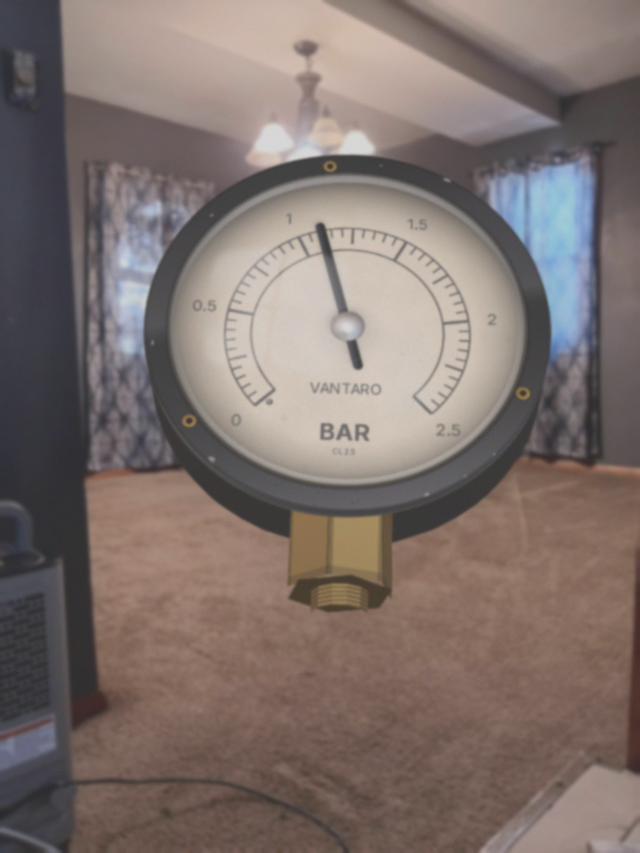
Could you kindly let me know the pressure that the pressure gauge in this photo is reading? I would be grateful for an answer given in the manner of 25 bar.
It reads 1.1 bar
